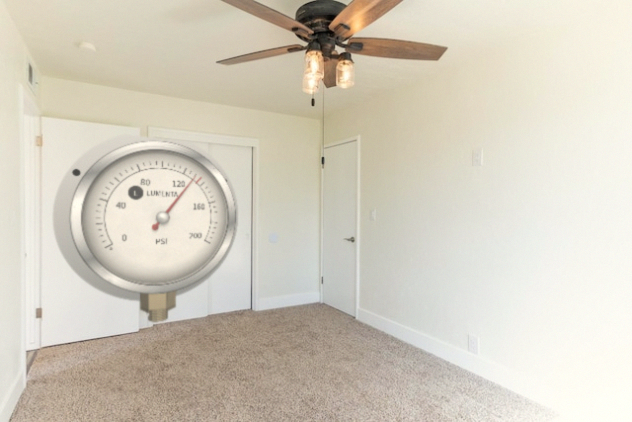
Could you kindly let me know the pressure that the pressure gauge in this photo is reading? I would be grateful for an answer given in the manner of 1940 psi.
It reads 130 psi
